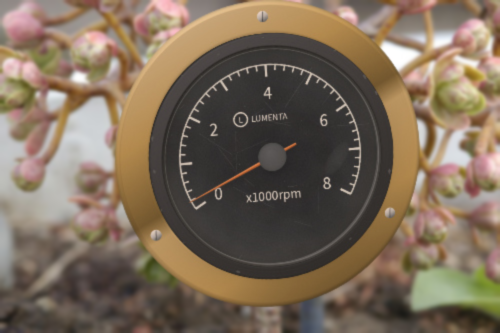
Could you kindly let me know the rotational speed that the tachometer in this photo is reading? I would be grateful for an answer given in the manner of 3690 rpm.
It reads 200 rpm
